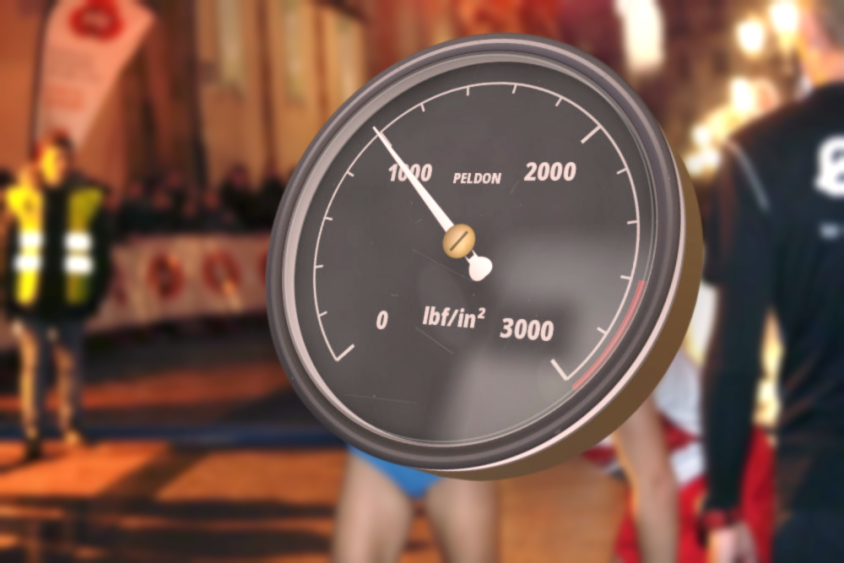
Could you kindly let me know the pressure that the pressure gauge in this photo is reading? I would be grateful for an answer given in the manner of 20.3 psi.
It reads 1000 psi
